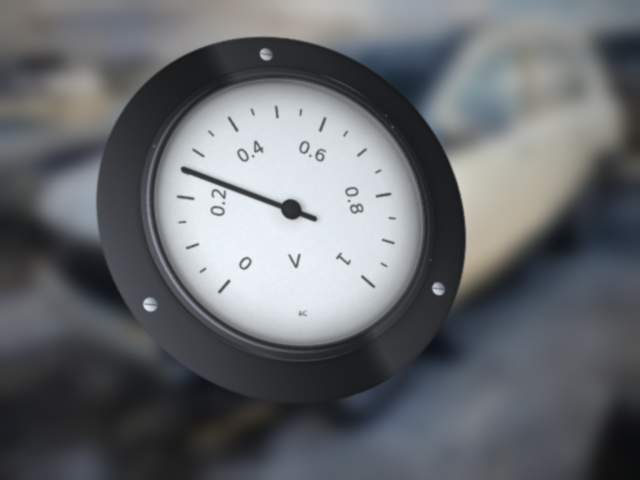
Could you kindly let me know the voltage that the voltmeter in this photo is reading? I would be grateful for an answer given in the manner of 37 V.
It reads 0.25 V
